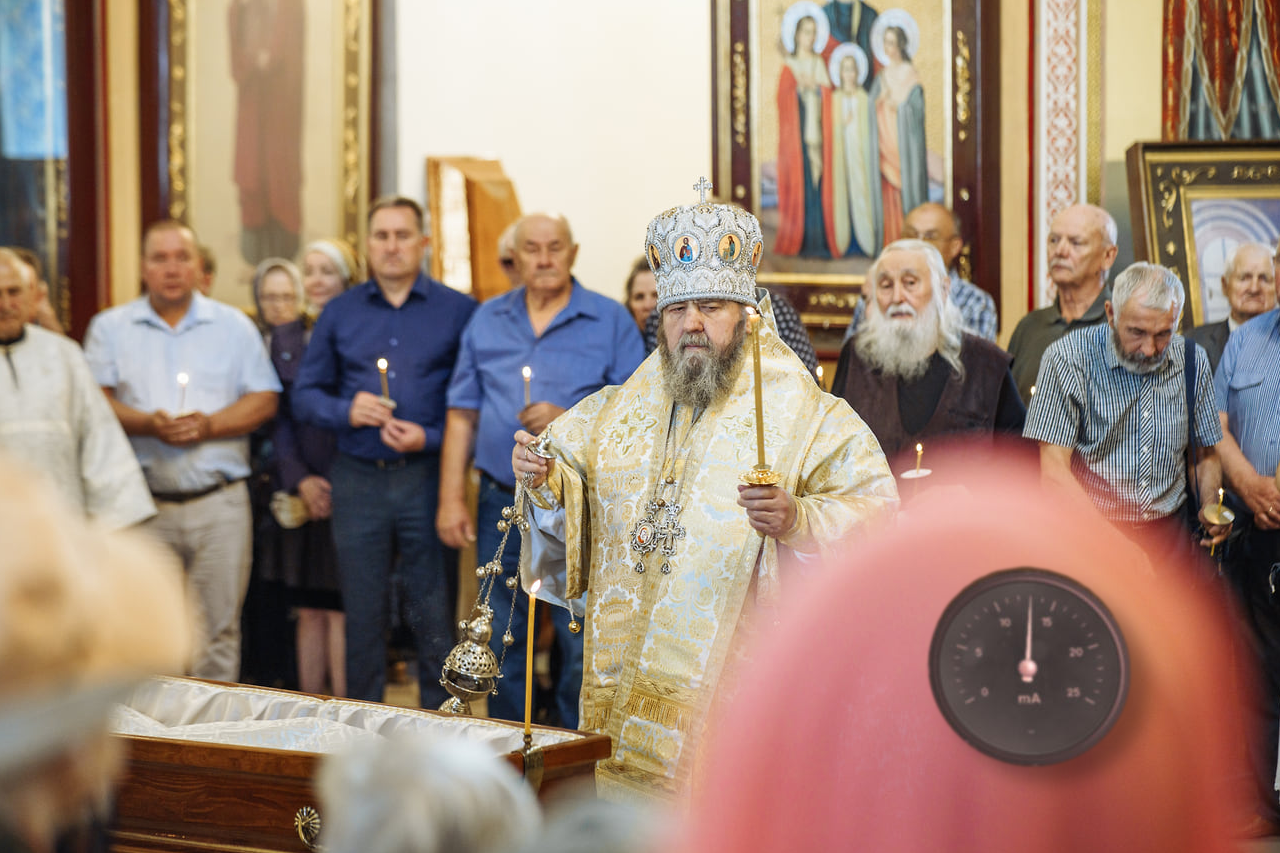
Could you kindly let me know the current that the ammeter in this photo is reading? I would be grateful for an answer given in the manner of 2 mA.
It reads 13 mA
